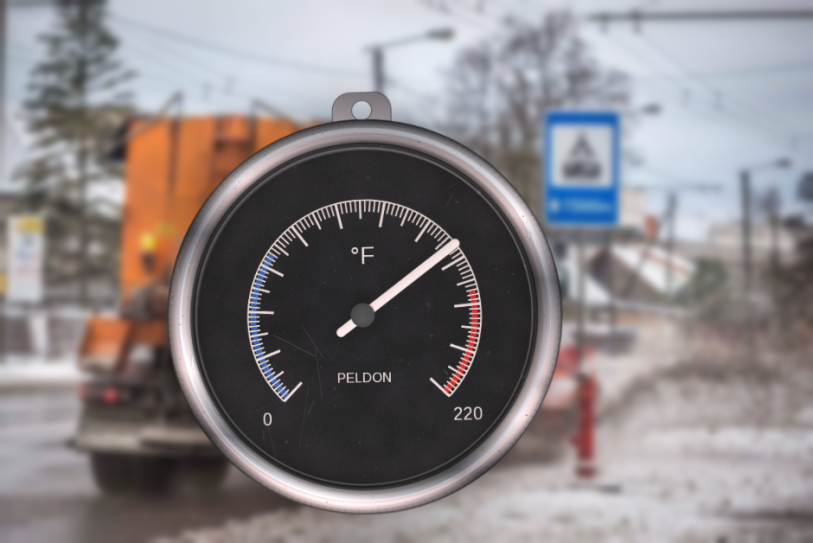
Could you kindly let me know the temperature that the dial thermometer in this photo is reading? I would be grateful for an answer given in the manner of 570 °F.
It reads 154 °F
